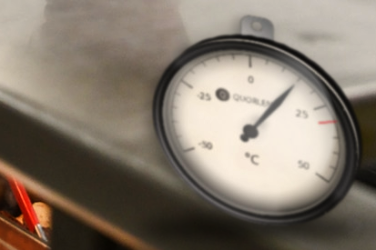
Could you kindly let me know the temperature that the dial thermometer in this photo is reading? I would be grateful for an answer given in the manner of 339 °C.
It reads 15 °C
